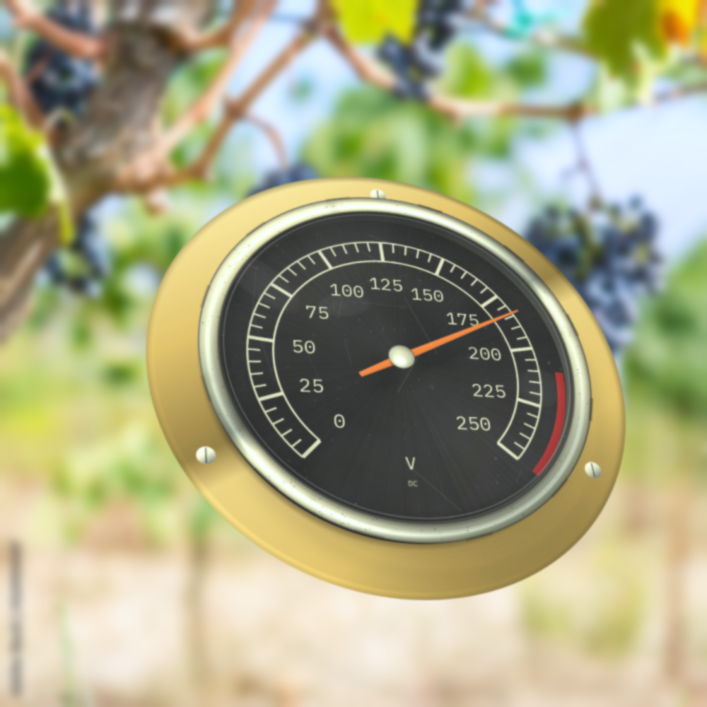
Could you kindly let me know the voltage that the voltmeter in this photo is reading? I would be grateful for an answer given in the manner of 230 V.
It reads 185 V
